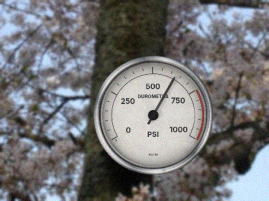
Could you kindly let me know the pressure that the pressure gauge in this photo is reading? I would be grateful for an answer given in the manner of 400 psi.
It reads 625 psi
